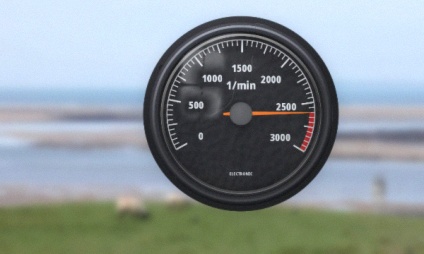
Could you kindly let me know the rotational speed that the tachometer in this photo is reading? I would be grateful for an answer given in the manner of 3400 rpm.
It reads 2600 rpm
